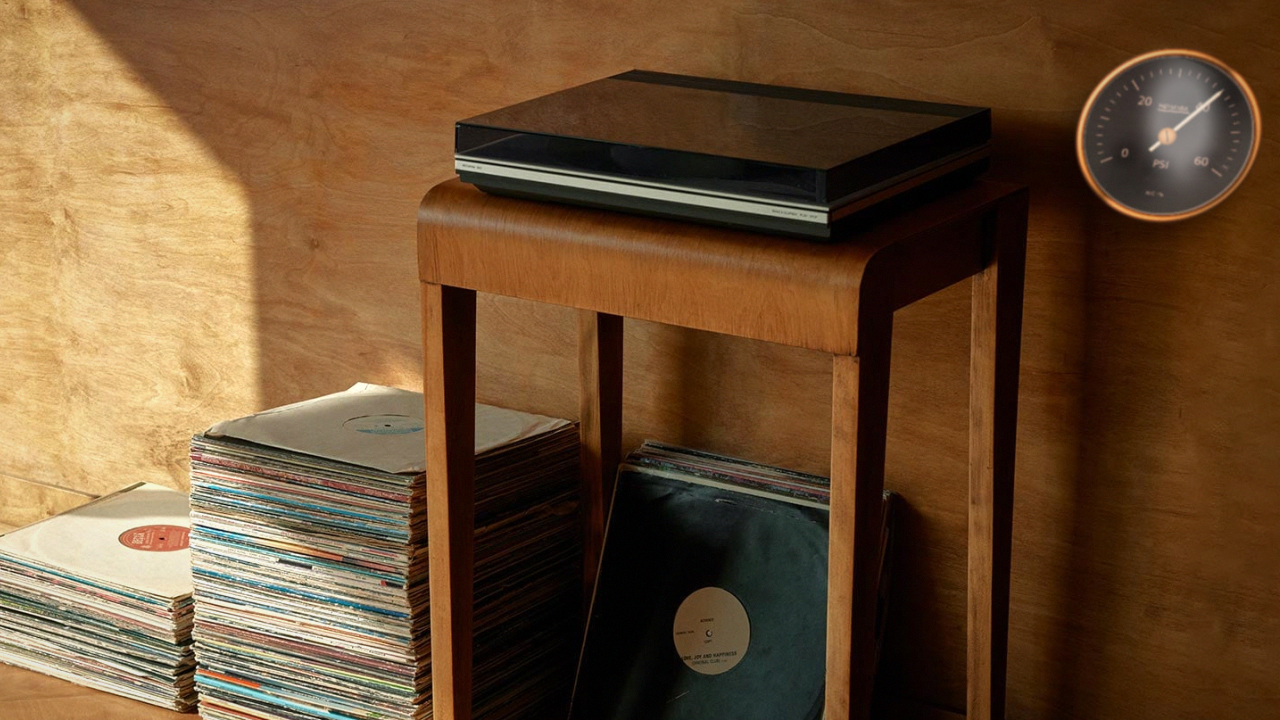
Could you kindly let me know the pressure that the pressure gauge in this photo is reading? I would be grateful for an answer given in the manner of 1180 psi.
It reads 40 psi
